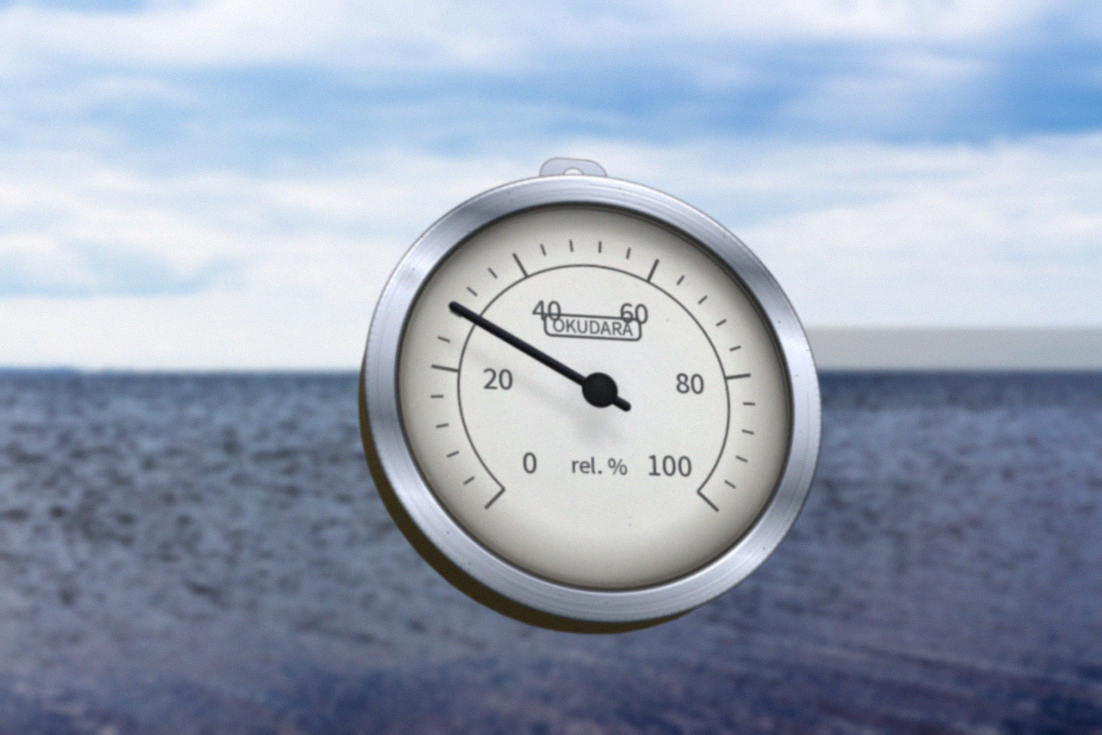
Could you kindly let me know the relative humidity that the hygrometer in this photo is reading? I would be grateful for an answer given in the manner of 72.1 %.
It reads 28 %
